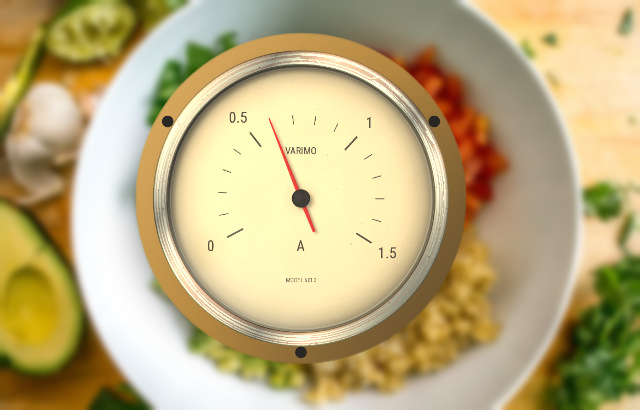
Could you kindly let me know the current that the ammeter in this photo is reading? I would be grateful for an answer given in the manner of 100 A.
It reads 0.6 A
